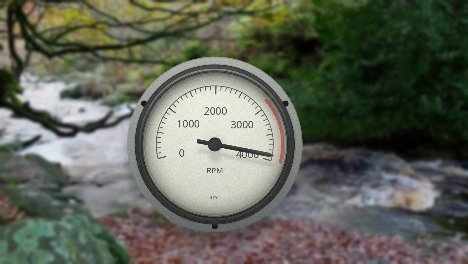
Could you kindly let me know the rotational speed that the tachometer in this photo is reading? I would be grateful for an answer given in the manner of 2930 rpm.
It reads 3900 rpm
